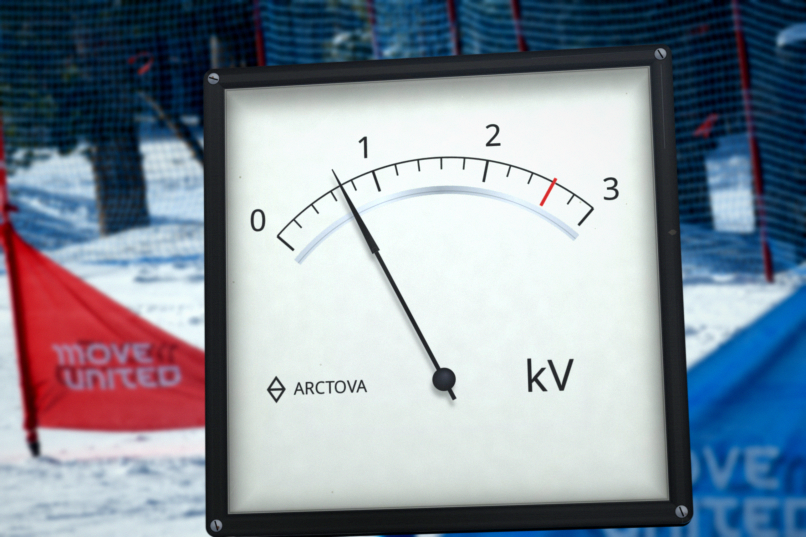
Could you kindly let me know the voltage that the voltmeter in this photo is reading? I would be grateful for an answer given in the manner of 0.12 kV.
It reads 0.7 kV
